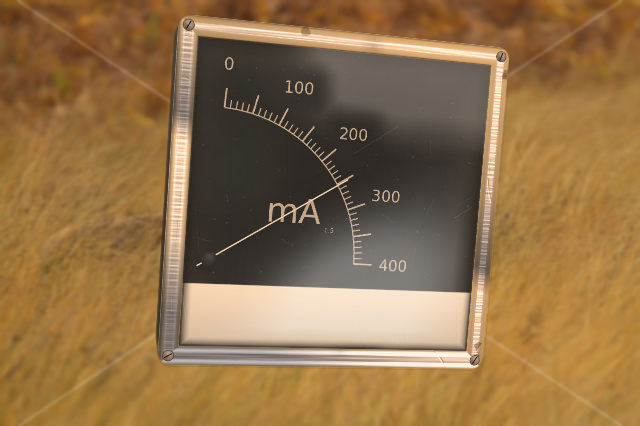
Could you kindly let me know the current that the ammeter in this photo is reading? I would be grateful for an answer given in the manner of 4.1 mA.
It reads 250 mA
